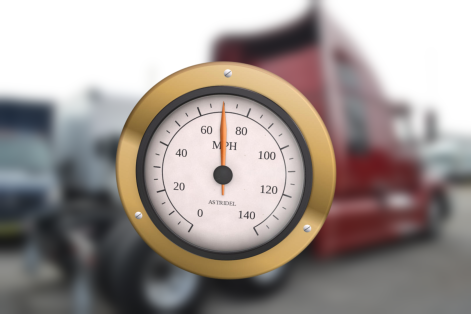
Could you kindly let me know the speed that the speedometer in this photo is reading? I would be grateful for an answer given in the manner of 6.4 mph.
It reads 70 mph
